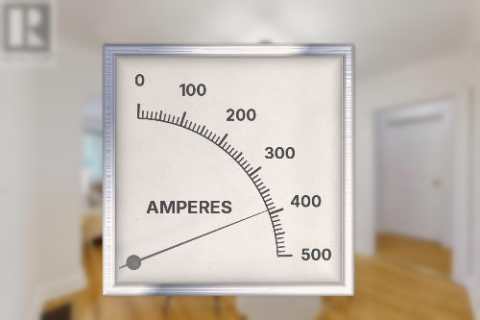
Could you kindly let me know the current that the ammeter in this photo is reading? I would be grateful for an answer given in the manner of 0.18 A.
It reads 390 A
